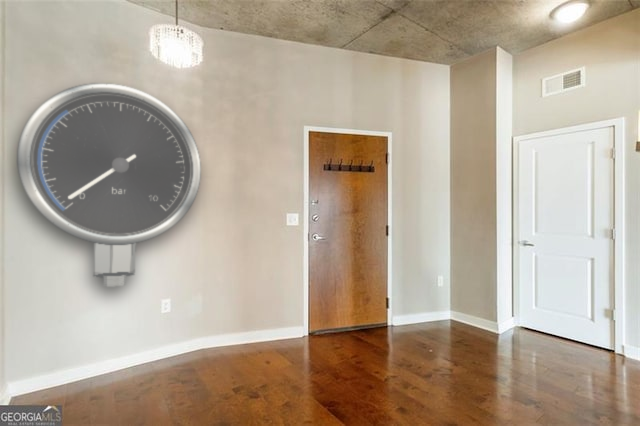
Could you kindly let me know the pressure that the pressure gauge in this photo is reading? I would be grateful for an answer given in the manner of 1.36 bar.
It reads 0.2 bar
